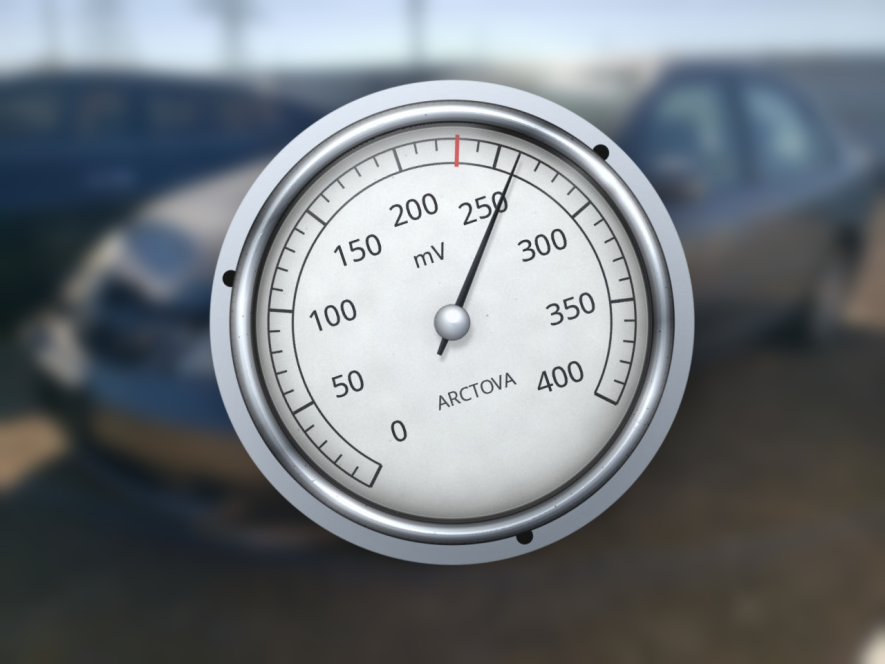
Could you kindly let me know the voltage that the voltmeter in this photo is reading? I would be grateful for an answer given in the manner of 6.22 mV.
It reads 260 mV
